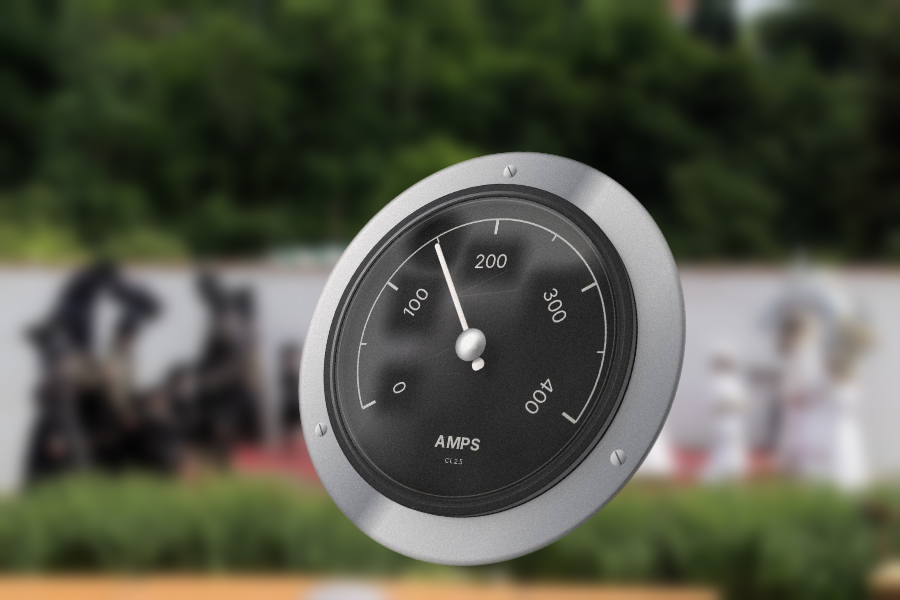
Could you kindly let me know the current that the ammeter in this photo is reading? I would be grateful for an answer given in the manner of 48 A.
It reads 150 A
